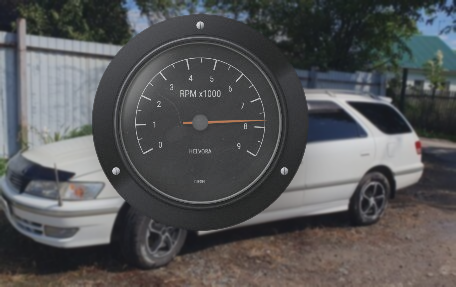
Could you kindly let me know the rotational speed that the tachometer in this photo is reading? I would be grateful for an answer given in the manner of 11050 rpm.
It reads 7750 rpm
